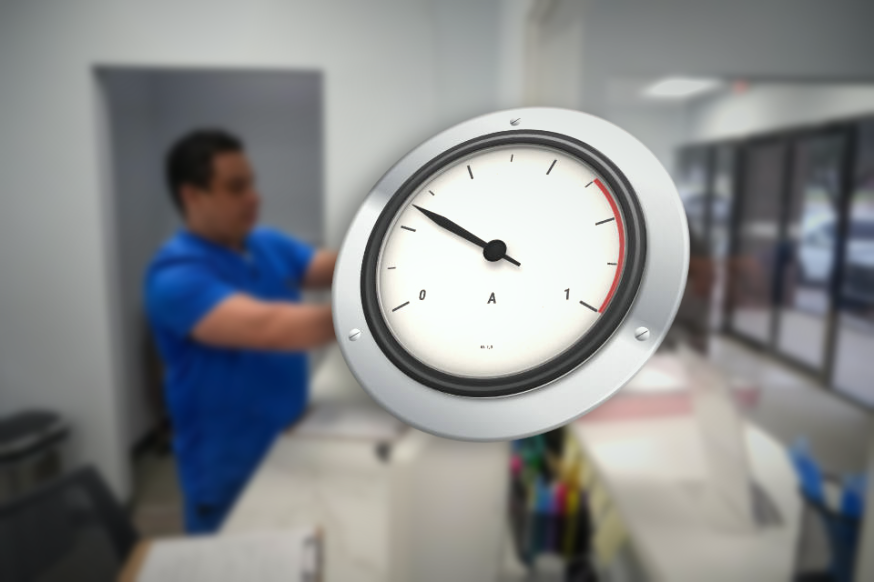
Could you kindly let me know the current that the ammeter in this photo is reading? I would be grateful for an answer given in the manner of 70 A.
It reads 0.25 A
